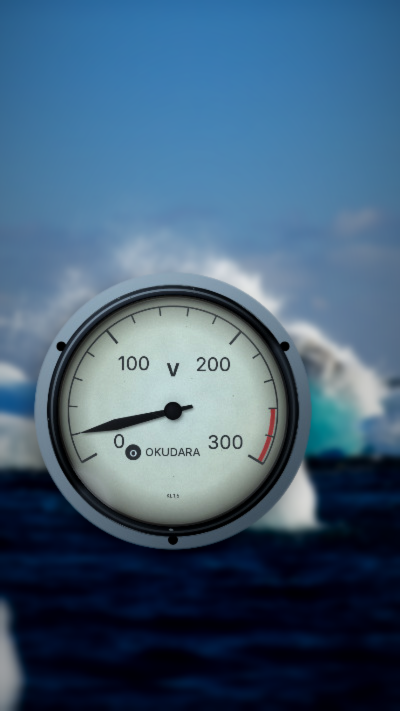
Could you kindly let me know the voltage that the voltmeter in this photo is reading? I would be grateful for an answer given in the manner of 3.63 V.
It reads 20 V
